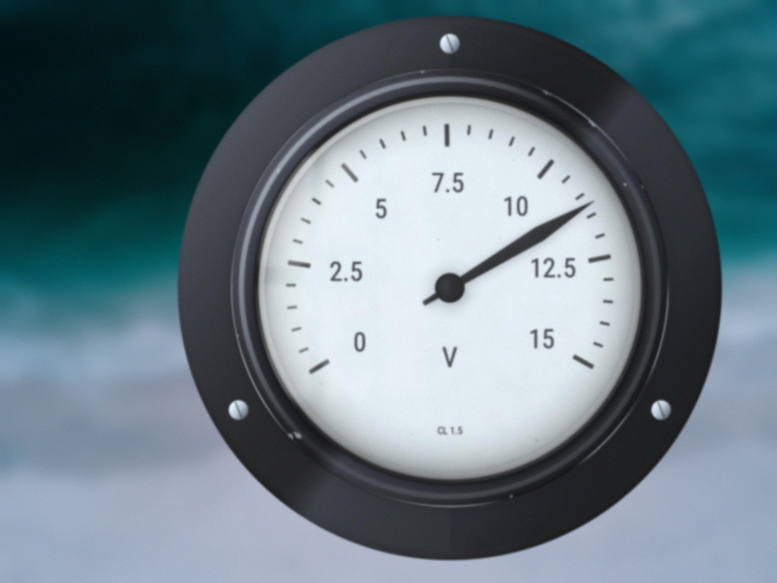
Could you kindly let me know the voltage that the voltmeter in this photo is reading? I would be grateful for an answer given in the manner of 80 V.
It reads 11.25 V
